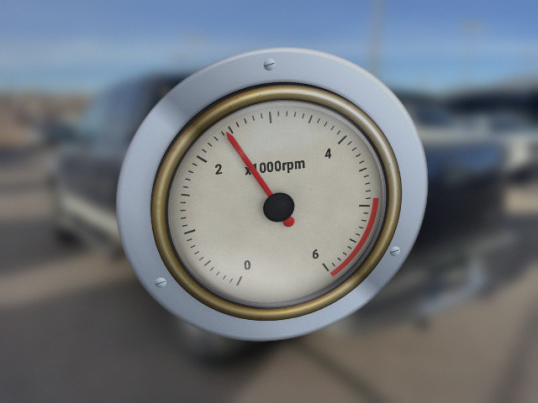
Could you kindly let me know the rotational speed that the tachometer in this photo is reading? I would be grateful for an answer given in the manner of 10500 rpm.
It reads 2450 rpm
